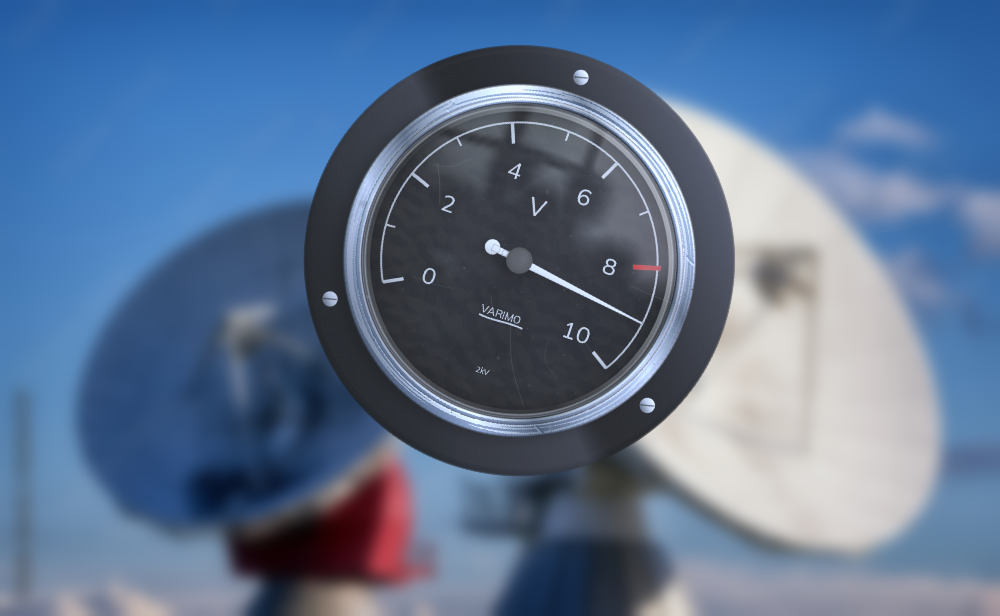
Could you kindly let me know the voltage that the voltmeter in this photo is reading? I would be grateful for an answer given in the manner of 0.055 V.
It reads 9 V
